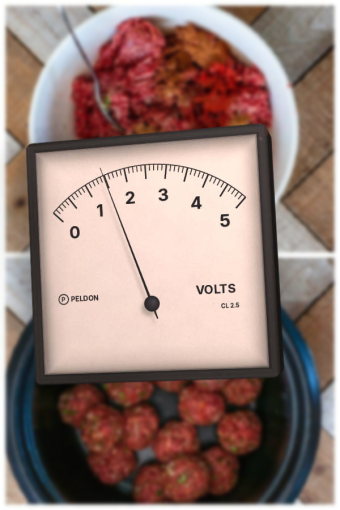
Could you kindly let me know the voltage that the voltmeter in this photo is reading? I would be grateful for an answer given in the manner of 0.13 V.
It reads 1.5 V
